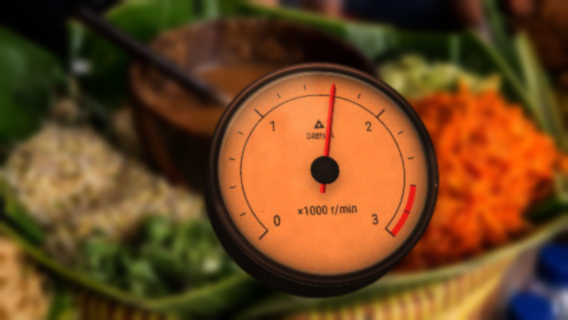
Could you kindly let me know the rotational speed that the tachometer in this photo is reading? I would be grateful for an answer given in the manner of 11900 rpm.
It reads 1600 rpm
